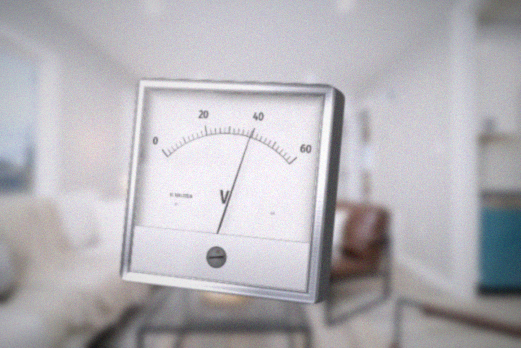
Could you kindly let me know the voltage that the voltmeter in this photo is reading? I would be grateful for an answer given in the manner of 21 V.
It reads 40 V
